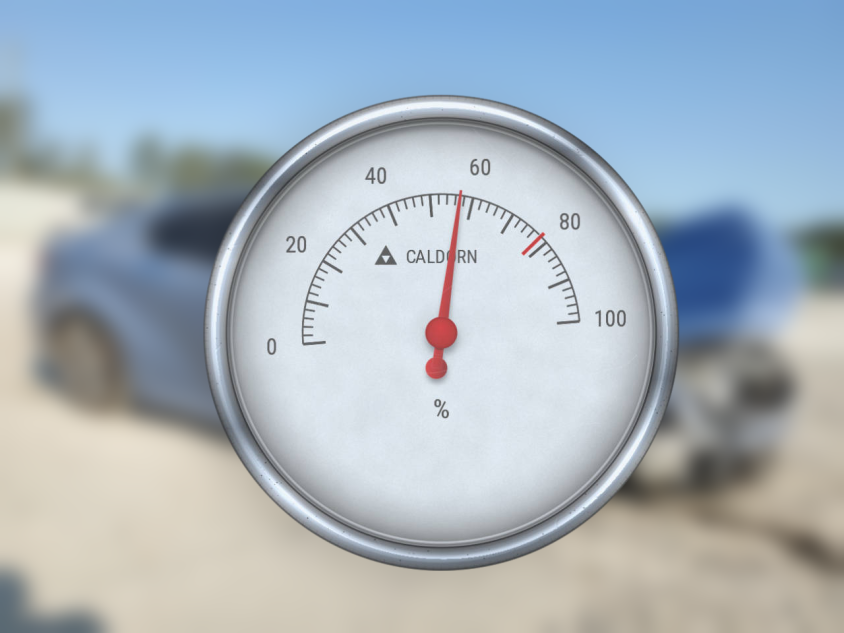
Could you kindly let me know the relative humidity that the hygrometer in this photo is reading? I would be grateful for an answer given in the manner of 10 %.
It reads 57 %
